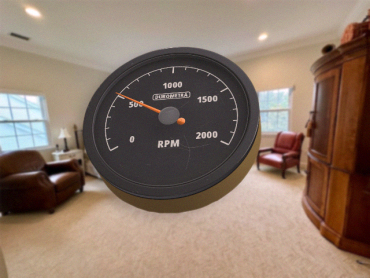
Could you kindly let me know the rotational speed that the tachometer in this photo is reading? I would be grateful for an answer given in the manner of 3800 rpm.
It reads 500 rpm
